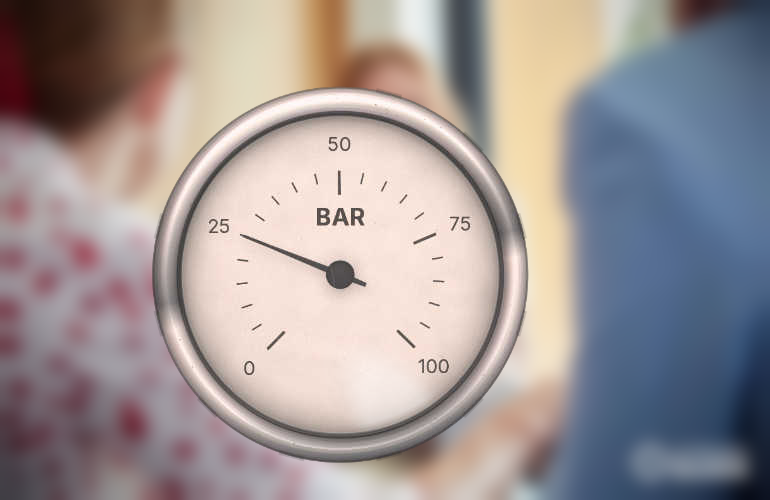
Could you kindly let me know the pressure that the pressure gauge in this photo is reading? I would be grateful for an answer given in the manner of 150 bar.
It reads 25 bar
